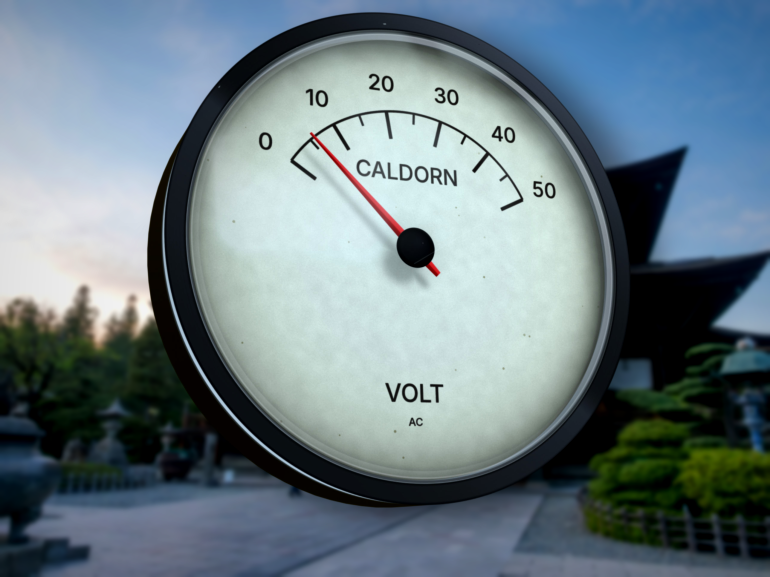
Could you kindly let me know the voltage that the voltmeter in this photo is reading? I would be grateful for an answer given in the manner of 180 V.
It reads 5 V
